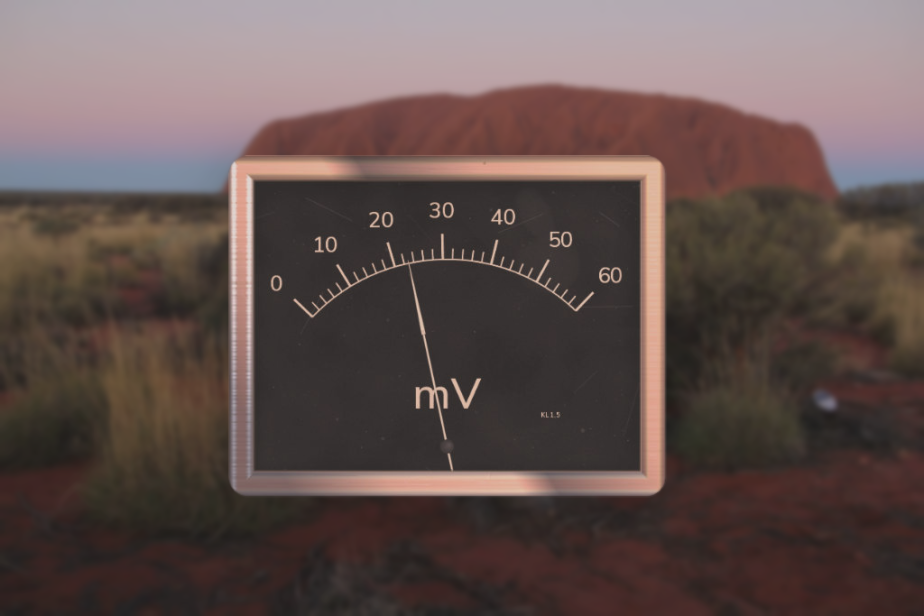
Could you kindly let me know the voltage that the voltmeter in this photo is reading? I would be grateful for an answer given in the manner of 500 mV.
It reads 23 mV
